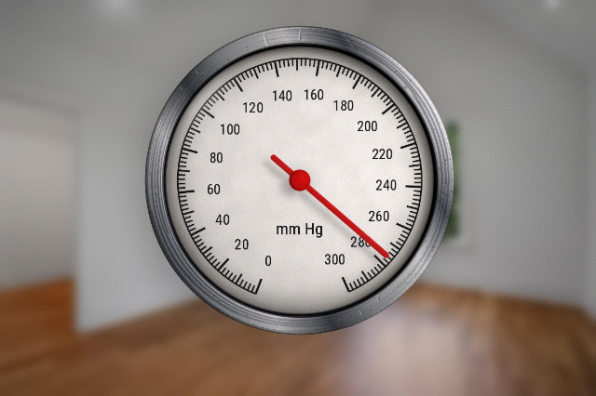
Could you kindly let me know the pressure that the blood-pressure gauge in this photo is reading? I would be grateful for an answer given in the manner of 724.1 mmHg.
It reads 276 mmHg
